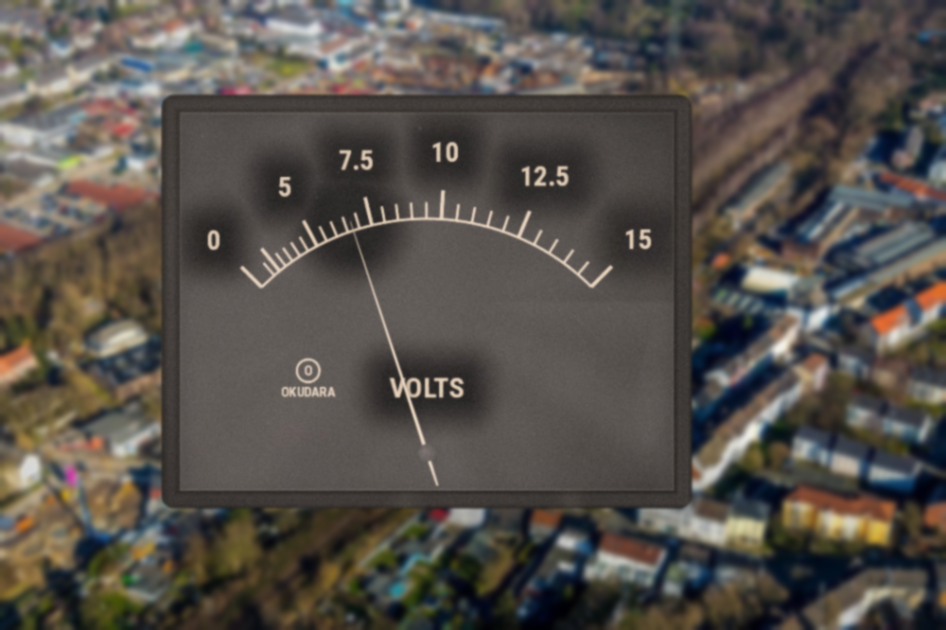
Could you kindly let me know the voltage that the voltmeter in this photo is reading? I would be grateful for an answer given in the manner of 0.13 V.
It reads 6.75 V
